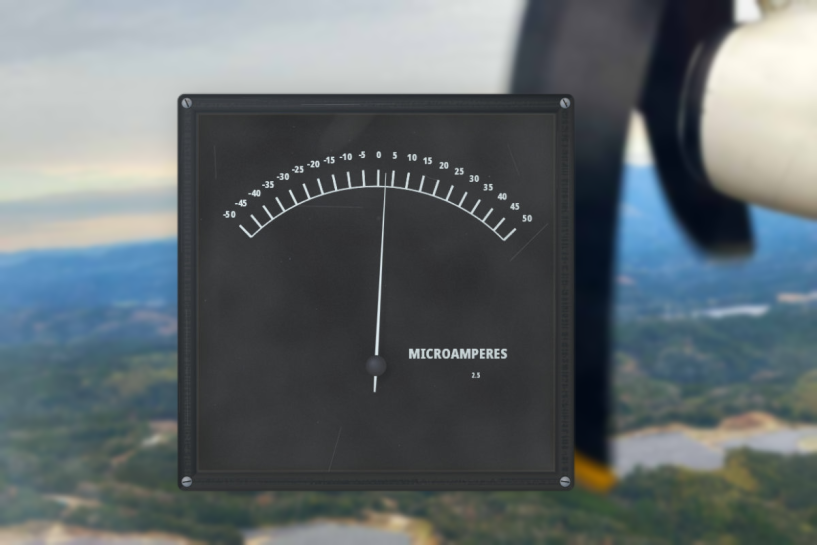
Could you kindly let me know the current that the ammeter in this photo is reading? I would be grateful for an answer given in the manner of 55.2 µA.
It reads 2.5 µA
